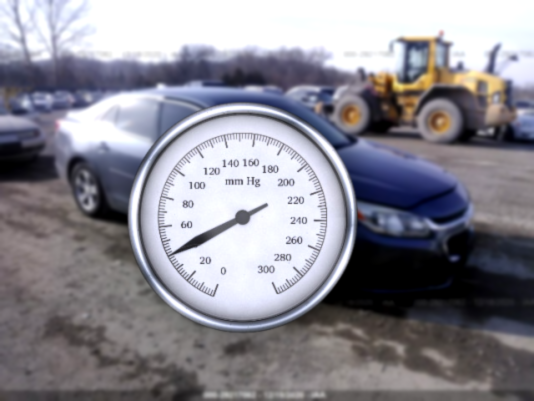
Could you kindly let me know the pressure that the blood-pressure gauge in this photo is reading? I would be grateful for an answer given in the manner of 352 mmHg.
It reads 40 mmHg
